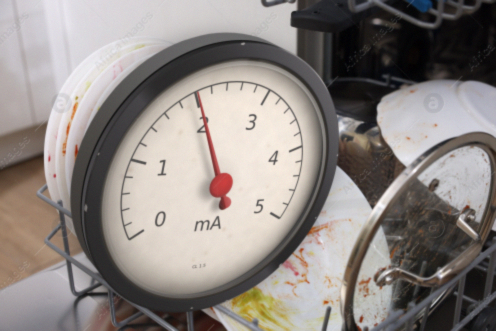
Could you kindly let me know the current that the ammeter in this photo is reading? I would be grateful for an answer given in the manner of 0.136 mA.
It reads 2 mA
